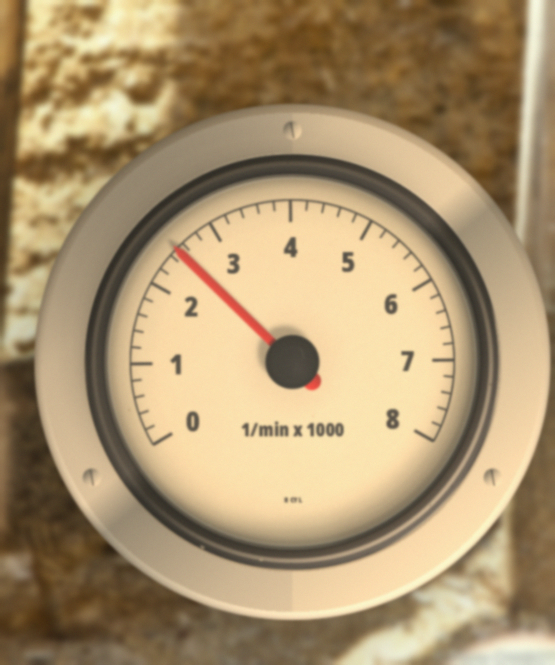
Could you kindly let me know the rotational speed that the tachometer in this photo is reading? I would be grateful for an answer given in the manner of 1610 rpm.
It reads 2500 rpm
